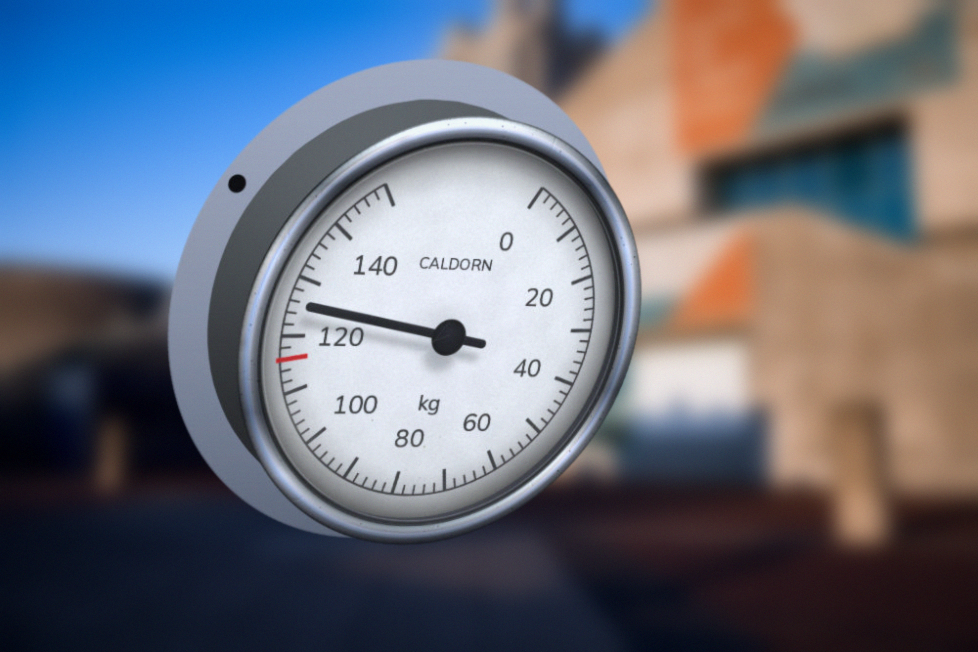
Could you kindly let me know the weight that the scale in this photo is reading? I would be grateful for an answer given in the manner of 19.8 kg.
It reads 126 kg
